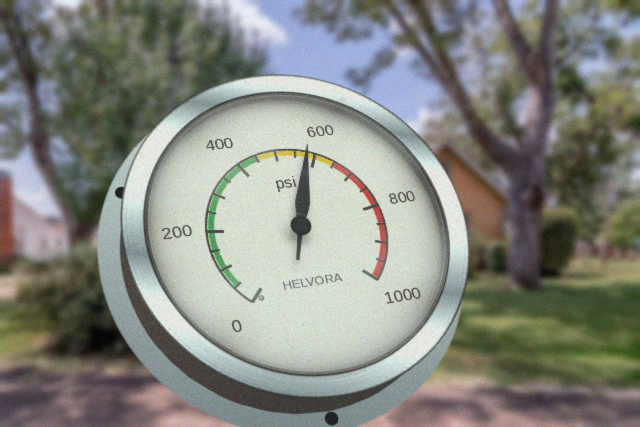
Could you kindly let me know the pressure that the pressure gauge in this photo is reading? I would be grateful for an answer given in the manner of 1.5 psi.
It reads 575 psi
